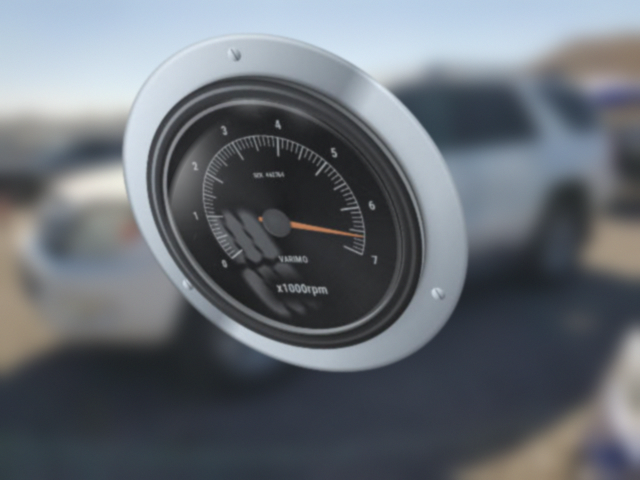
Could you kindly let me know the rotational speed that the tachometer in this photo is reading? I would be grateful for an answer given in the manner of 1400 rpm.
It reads 6500 rpm
